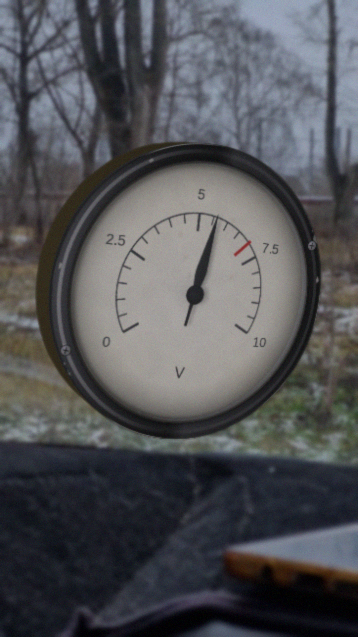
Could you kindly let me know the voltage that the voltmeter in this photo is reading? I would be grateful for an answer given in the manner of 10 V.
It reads 5.5 V
